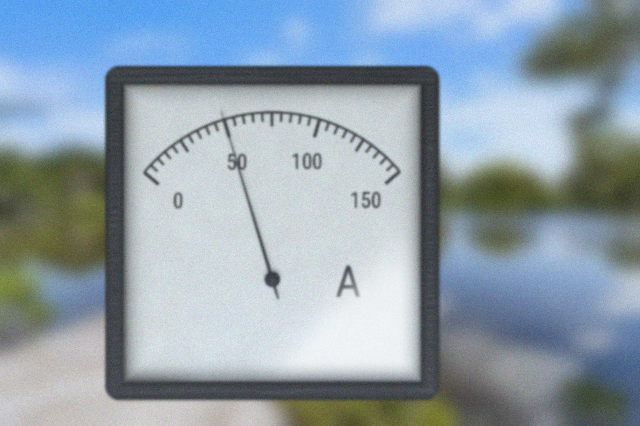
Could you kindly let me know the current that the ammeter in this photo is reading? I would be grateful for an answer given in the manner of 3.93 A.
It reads 50 A
